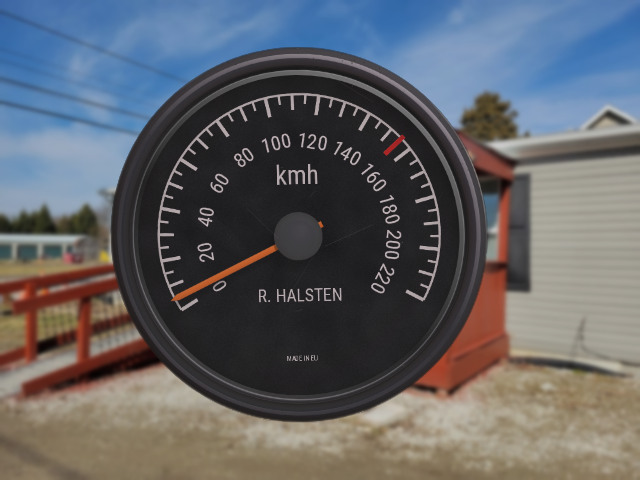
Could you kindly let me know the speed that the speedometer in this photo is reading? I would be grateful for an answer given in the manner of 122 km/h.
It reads 5 km/h
